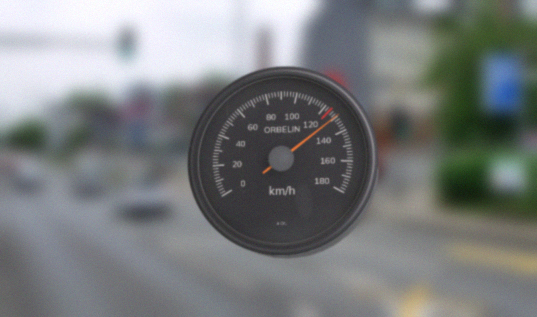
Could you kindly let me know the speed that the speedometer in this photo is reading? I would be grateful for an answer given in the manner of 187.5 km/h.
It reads 130 km/h
